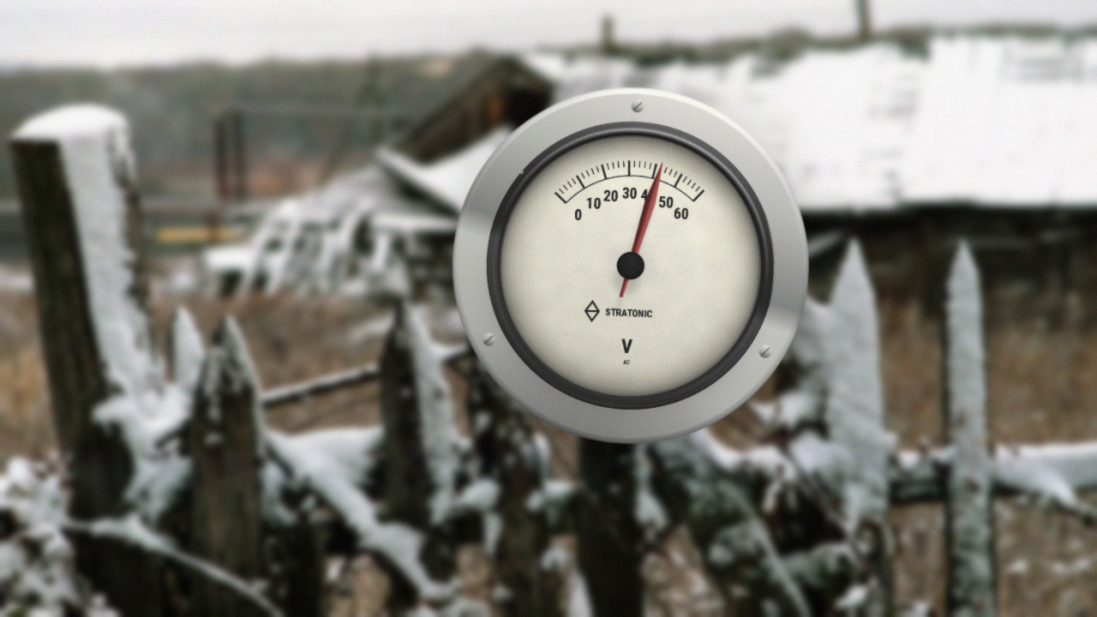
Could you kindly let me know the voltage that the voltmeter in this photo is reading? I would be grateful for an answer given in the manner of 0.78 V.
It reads 42 V
